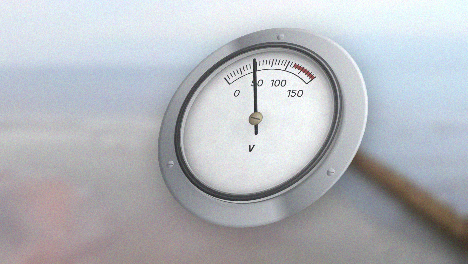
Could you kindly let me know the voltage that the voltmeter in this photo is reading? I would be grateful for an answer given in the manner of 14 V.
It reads 50 V
